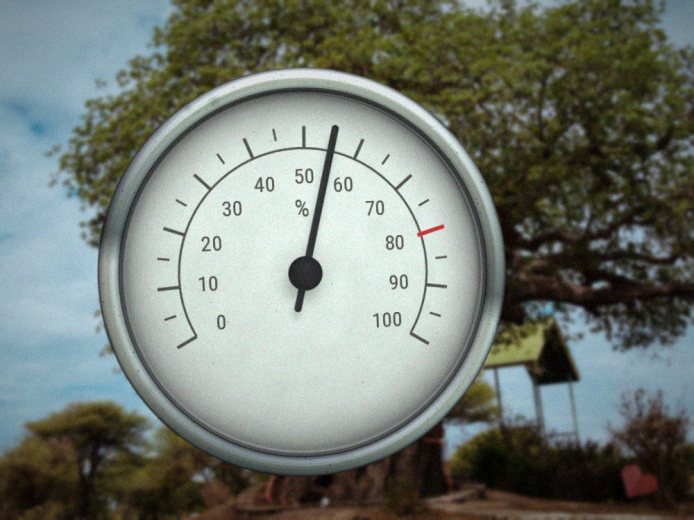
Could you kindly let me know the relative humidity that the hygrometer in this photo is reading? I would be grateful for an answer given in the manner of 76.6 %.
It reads 55 %
